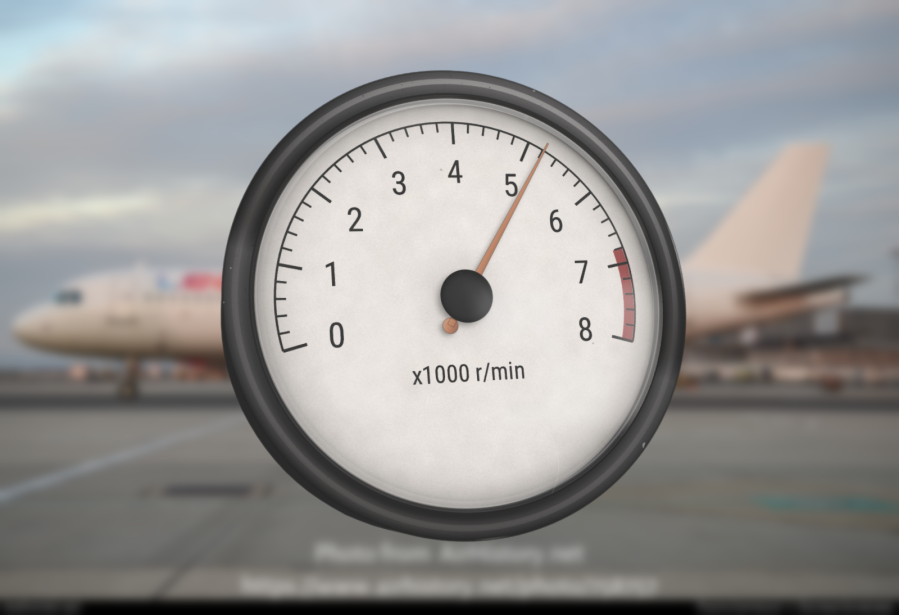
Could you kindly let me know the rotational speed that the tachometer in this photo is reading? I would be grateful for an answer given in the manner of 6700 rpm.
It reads 5200 rpm
